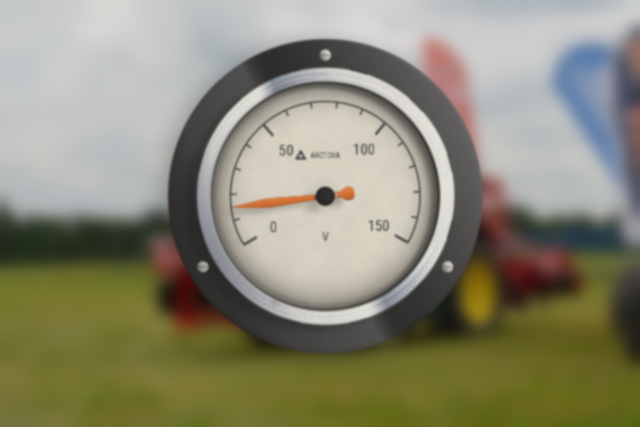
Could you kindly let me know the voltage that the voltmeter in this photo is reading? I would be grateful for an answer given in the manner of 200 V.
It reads 15 V
